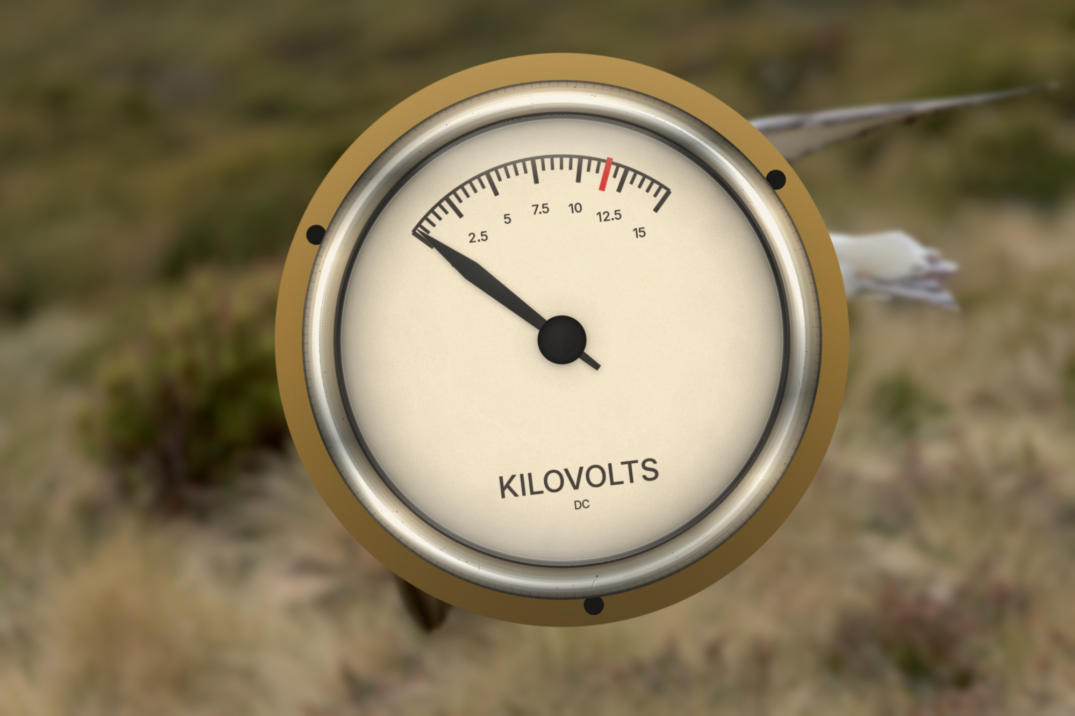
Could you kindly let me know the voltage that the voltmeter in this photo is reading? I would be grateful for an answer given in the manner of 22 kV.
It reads 0.25 kV
